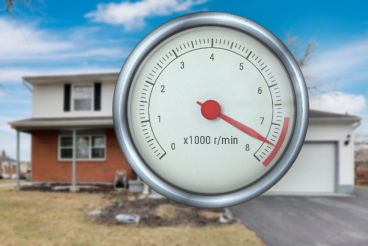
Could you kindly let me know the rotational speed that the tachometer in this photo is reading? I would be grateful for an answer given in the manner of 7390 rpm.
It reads 7500 rpm
